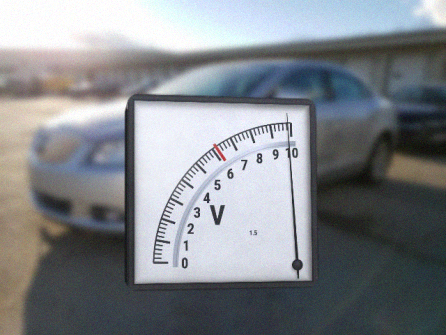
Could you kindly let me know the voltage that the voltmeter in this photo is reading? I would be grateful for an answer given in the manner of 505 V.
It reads 9.8 V
